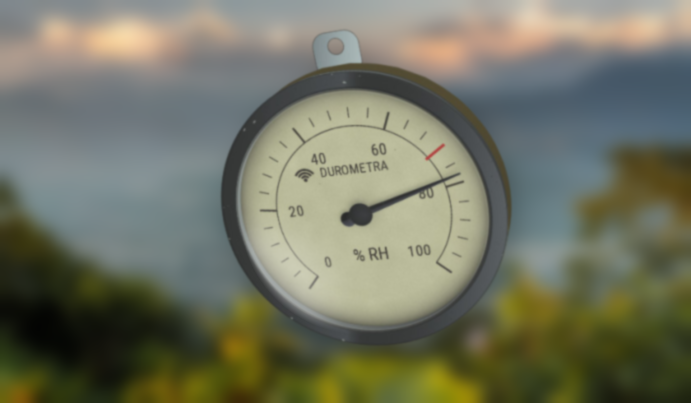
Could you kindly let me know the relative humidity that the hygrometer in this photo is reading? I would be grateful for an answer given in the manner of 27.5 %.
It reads 78 %
